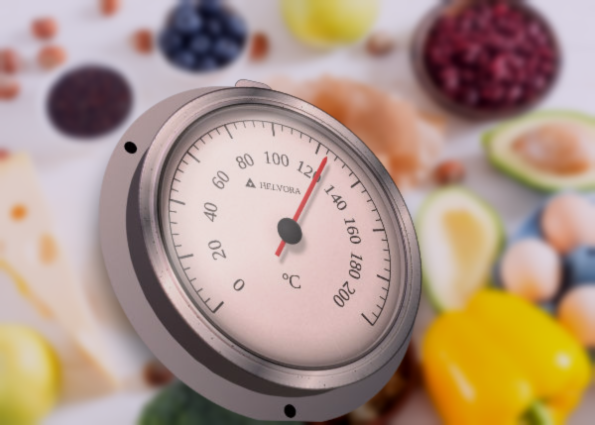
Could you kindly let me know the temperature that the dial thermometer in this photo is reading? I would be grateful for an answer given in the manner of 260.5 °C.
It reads 124 °C
